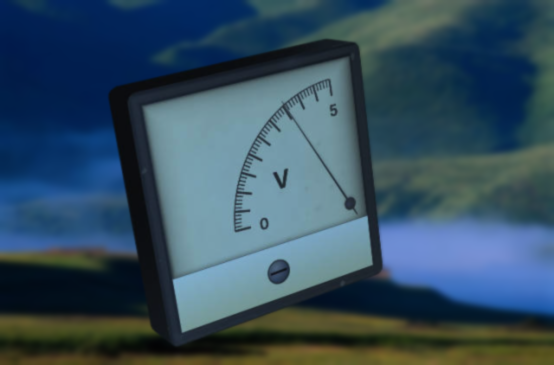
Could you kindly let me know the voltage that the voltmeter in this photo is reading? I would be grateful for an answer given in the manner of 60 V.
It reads 3.5 V
